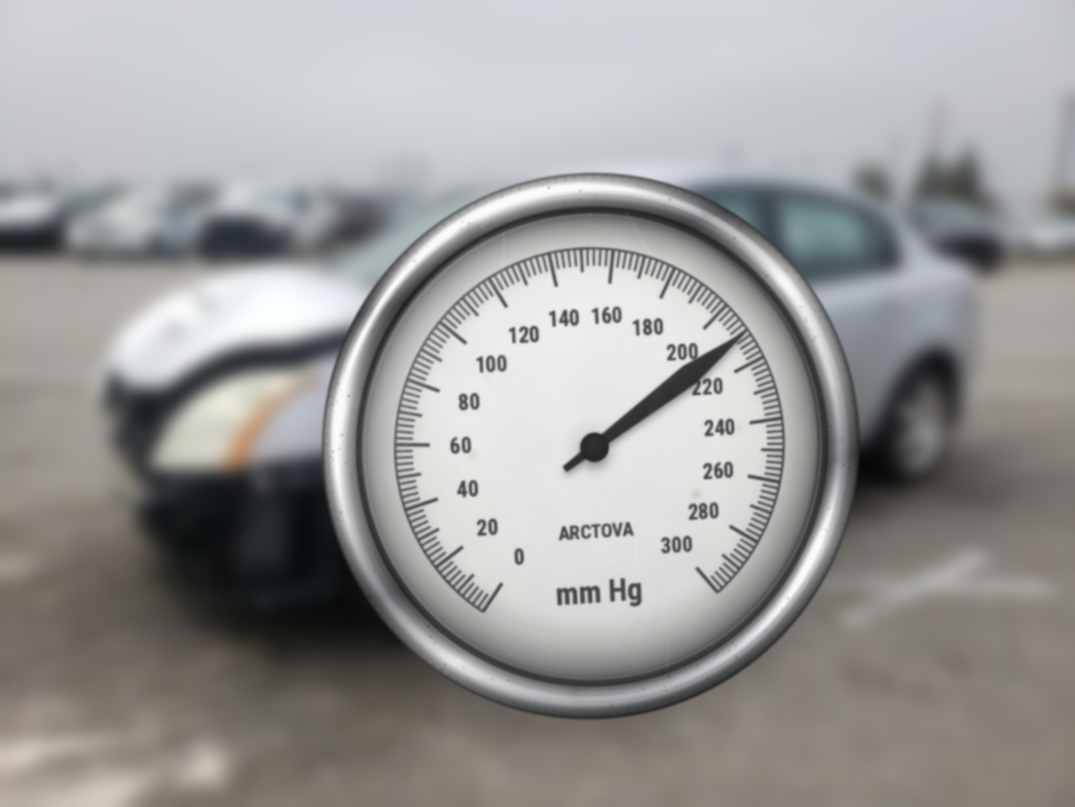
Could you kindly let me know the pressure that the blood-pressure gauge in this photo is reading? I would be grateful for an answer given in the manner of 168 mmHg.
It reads 210 mmHg
